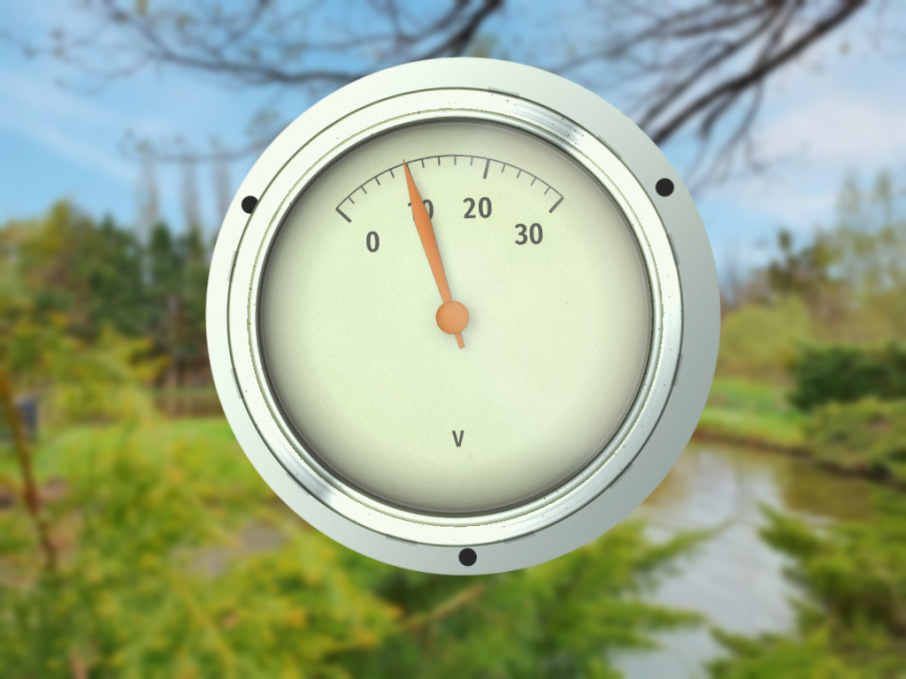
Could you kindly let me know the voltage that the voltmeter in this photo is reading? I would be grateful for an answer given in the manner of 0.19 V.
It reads 10 V
